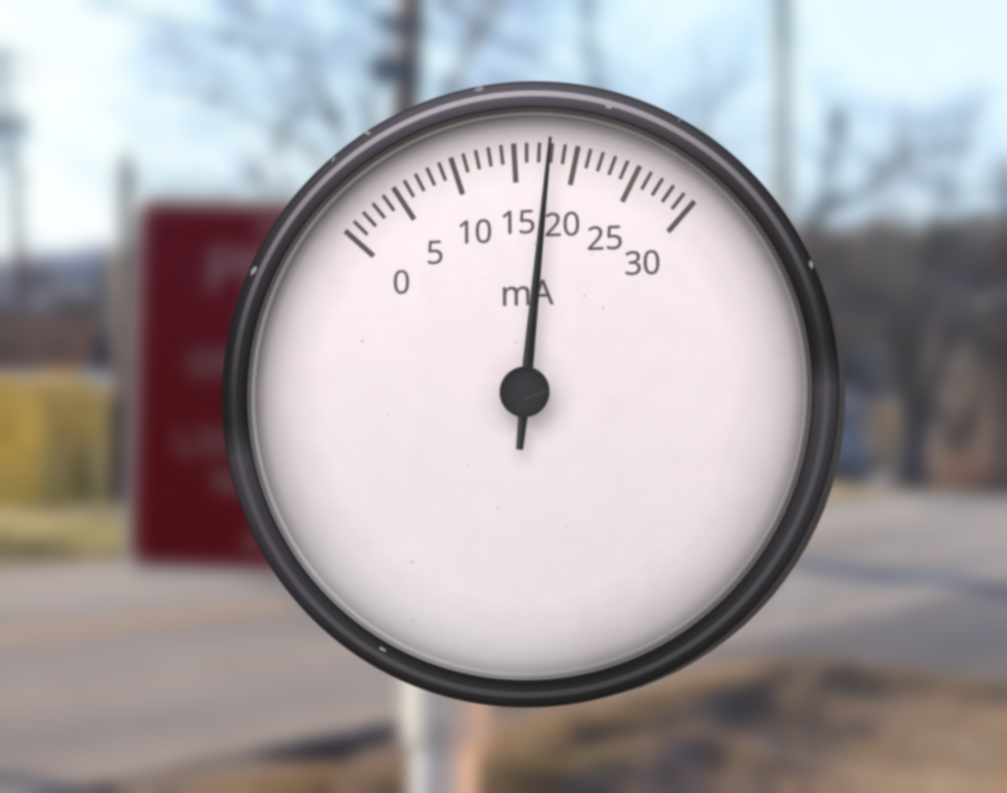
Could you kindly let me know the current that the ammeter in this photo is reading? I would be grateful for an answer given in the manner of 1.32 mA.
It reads 18 mA
